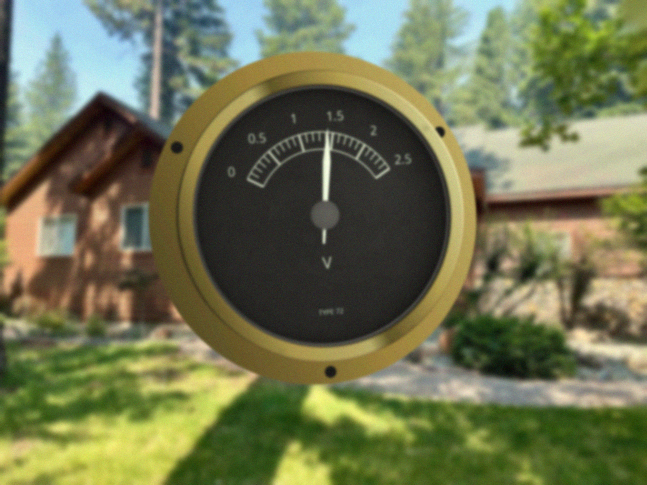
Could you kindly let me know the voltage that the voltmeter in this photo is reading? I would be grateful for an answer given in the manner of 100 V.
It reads 1.4 V
